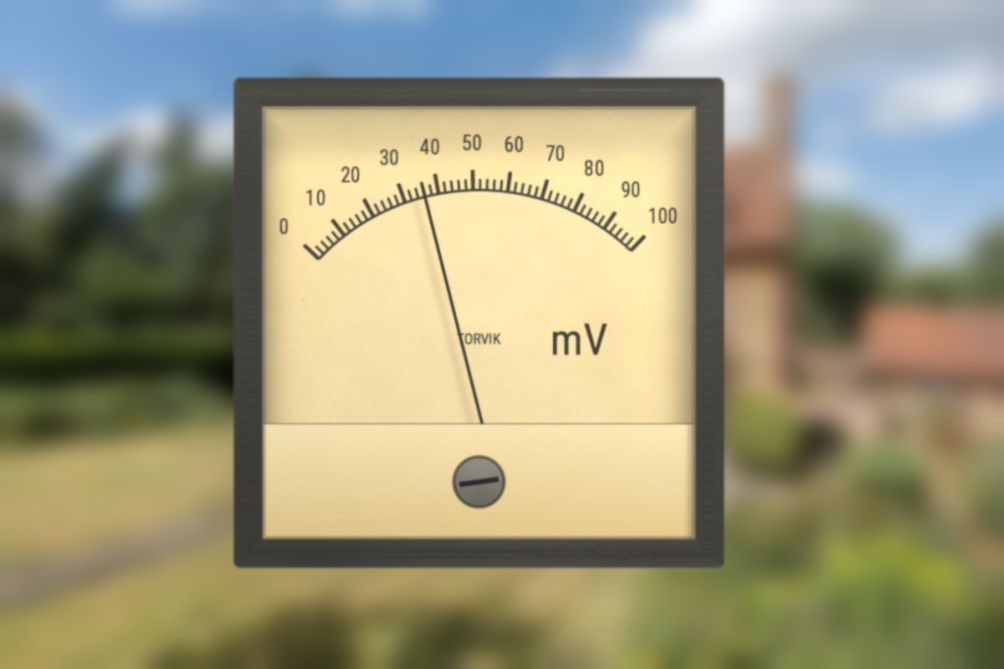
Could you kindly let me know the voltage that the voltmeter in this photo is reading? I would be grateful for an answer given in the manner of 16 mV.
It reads 36 mV
